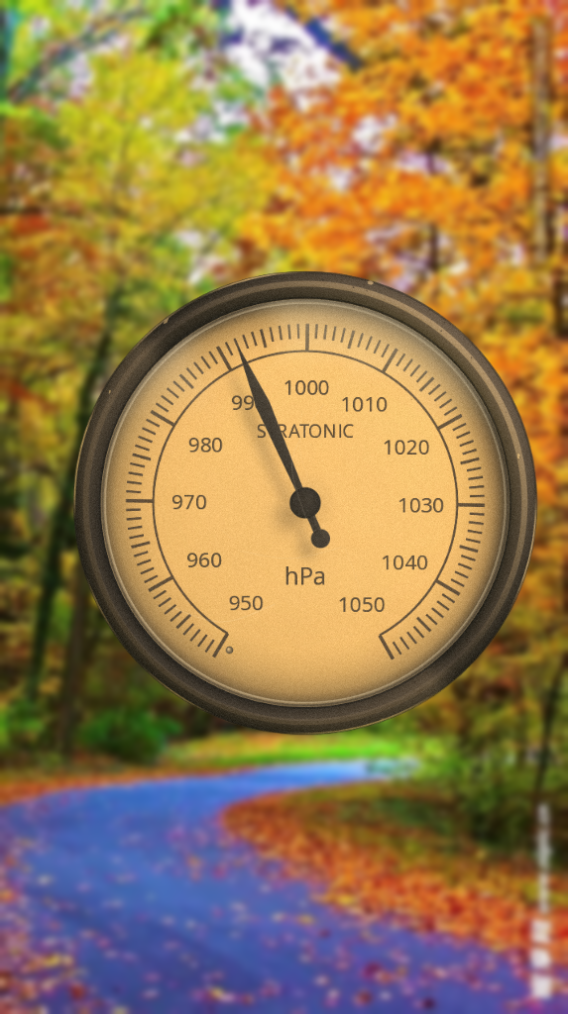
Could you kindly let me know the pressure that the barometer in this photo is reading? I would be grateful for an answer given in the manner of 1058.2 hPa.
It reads 992 hPa
